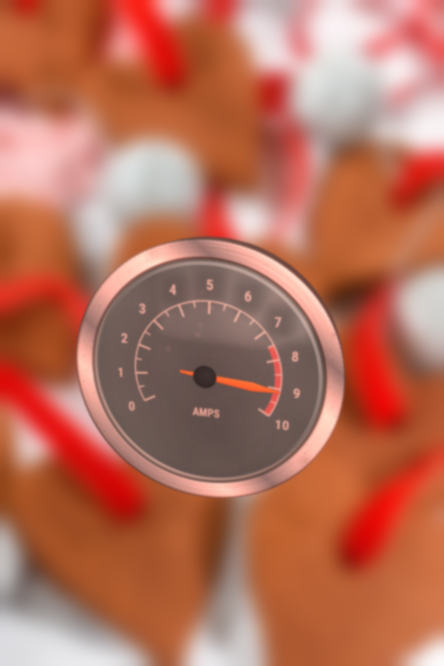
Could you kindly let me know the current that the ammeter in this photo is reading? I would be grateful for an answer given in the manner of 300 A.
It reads 9 A
